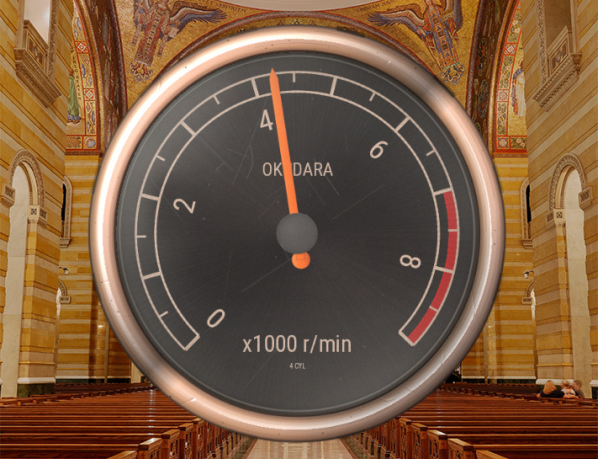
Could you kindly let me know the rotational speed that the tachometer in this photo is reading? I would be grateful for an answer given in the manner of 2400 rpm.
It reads 4250 rpm
